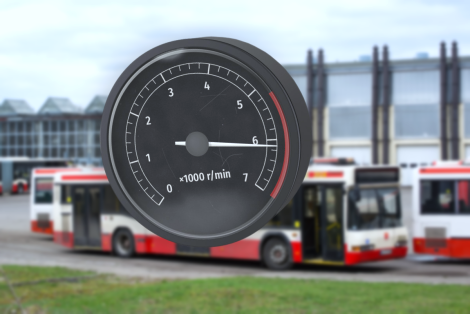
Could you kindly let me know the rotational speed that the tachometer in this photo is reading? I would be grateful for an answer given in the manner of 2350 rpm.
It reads 6100 rpm
